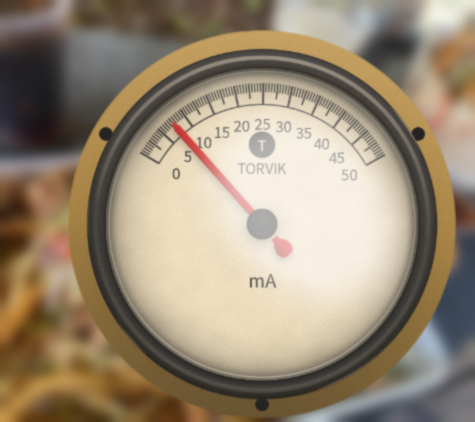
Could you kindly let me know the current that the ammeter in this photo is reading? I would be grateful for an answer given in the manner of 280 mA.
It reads 7.5 mA
